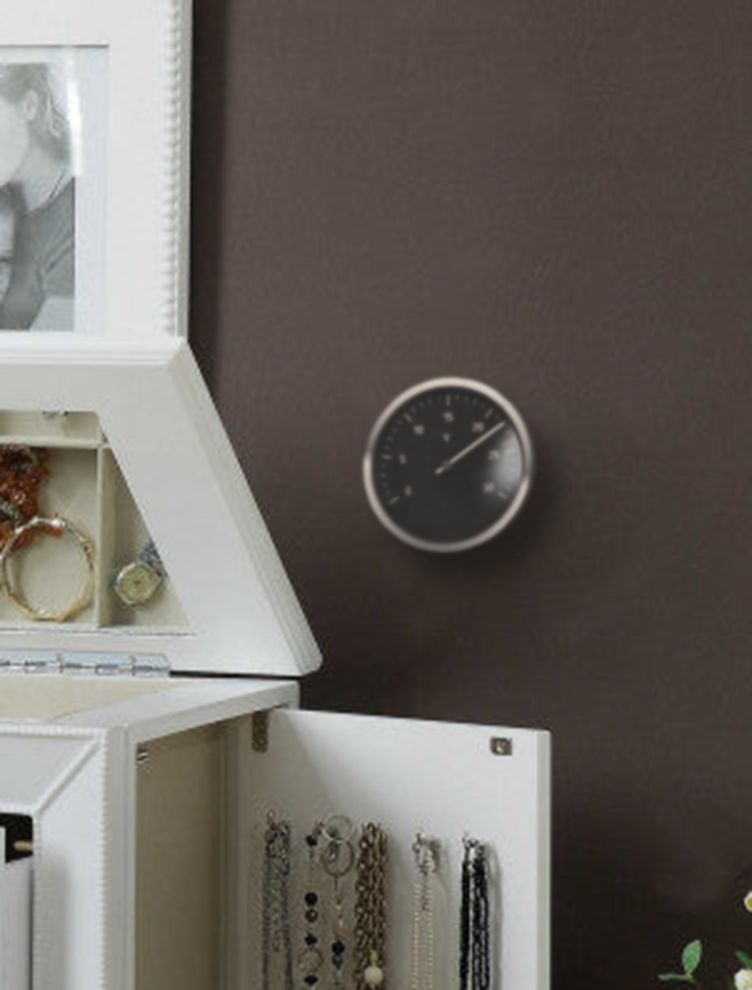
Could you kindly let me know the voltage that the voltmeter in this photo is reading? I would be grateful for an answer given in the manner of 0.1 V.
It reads 22 V
